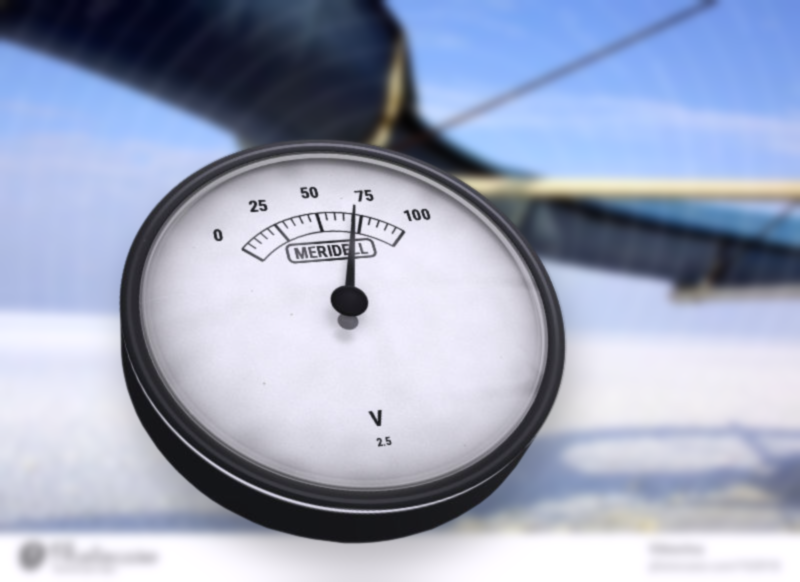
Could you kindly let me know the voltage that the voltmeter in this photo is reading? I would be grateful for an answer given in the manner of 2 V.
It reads 70 V
